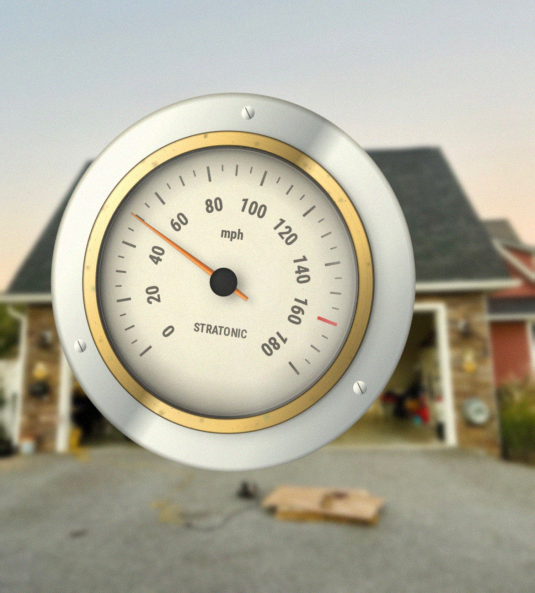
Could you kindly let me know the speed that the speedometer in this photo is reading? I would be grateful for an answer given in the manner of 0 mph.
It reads 50 mph
